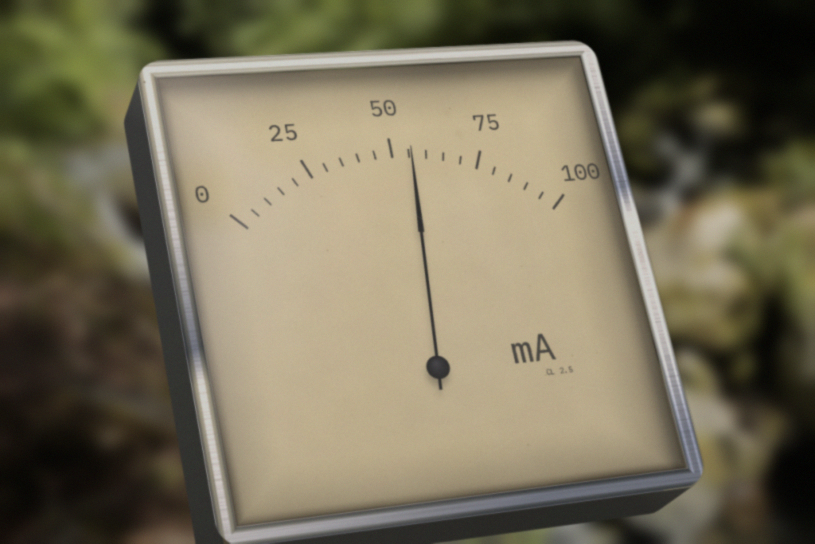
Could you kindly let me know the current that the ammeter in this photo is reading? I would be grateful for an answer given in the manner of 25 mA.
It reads 55 mA
